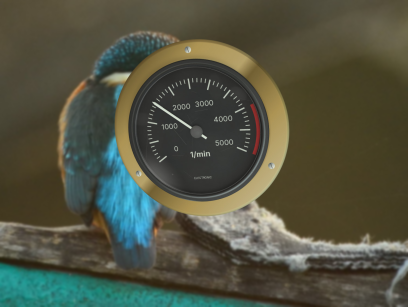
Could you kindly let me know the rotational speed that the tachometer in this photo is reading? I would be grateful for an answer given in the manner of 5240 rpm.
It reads 1500 rpm
